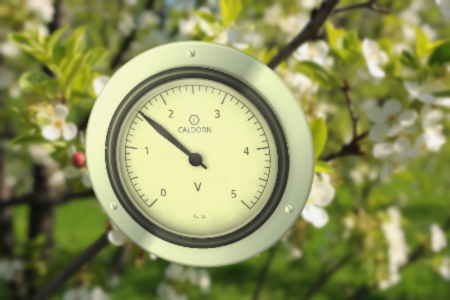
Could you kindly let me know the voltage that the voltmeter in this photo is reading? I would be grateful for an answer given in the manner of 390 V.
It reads 1.6 V
